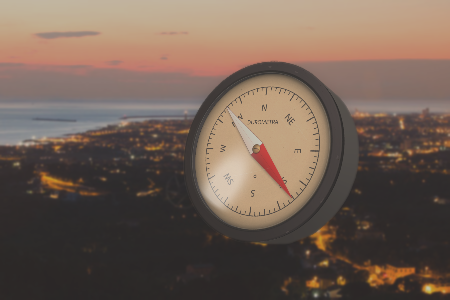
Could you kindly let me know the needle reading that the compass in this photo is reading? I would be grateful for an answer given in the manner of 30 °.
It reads 135 °
